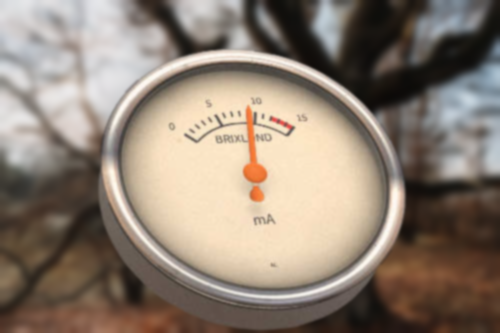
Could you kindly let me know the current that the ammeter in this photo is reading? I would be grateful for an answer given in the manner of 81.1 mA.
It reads 9 mA
